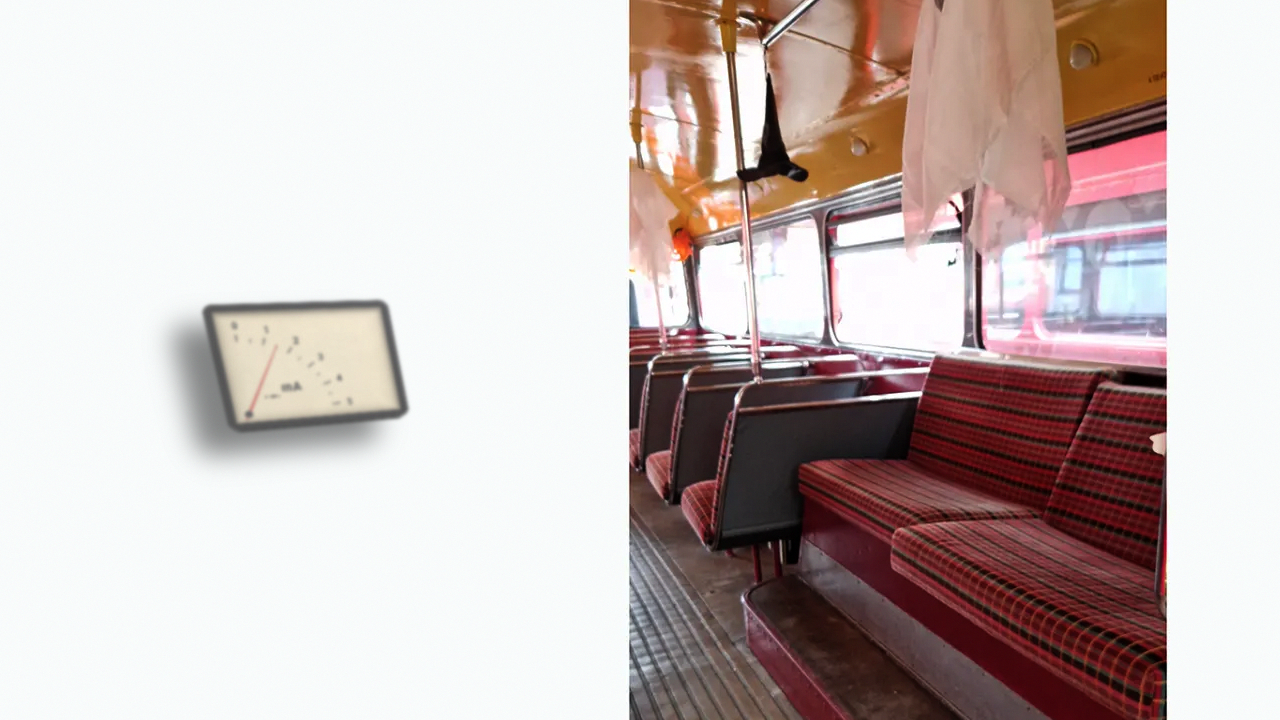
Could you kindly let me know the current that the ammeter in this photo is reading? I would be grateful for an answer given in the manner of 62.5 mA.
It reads 1.5 mA
